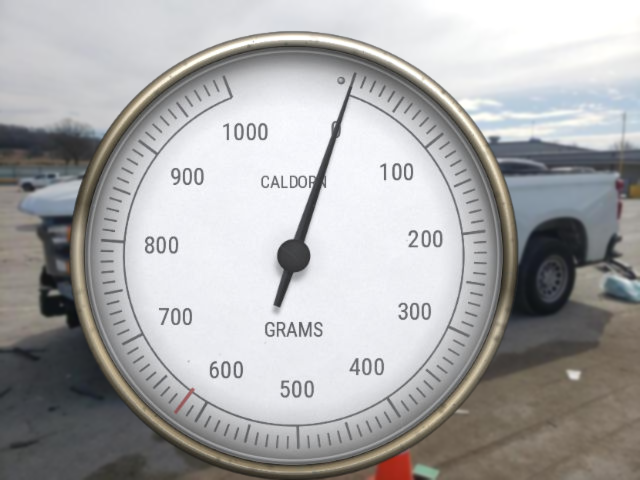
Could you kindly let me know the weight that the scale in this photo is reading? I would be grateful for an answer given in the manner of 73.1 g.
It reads 0 g
